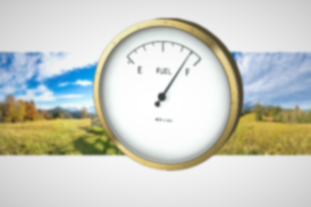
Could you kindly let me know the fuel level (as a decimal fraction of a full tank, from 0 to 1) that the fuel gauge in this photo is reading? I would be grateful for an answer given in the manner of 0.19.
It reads 0.875
